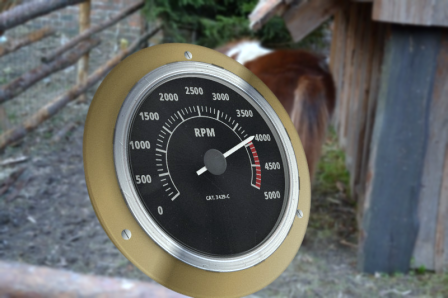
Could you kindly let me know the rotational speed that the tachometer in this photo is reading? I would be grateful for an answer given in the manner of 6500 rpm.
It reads 3900 rpm
